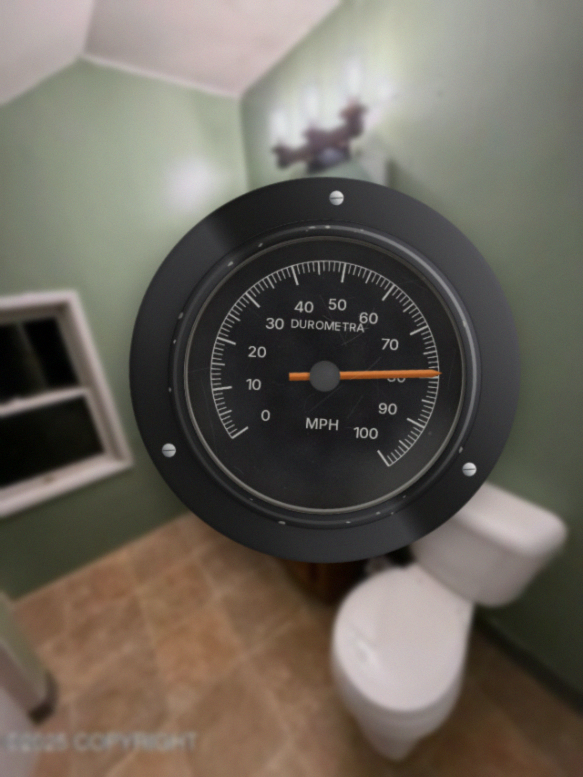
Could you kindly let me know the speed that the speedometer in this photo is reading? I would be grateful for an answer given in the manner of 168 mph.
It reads 79 mph
